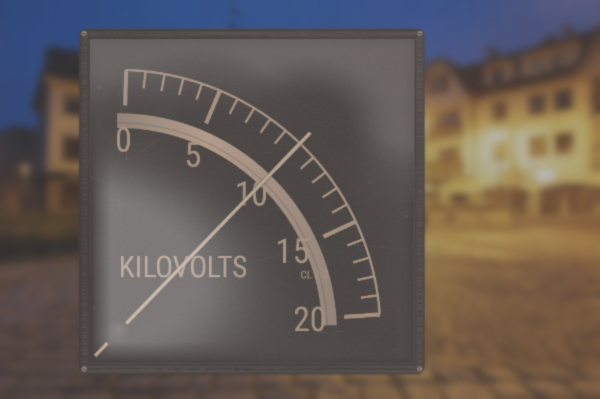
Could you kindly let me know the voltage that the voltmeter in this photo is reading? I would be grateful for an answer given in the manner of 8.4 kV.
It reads 10 kV
